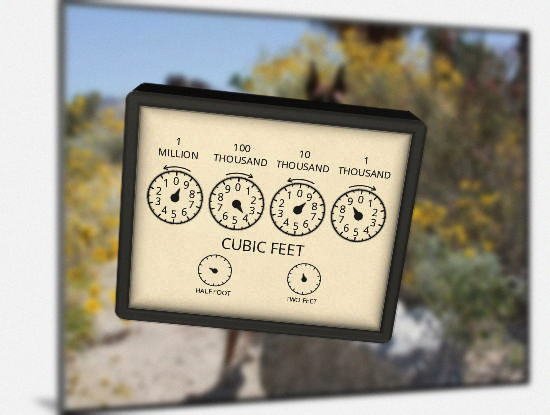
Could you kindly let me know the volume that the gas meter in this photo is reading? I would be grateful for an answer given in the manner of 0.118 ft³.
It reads 938900 ft³
